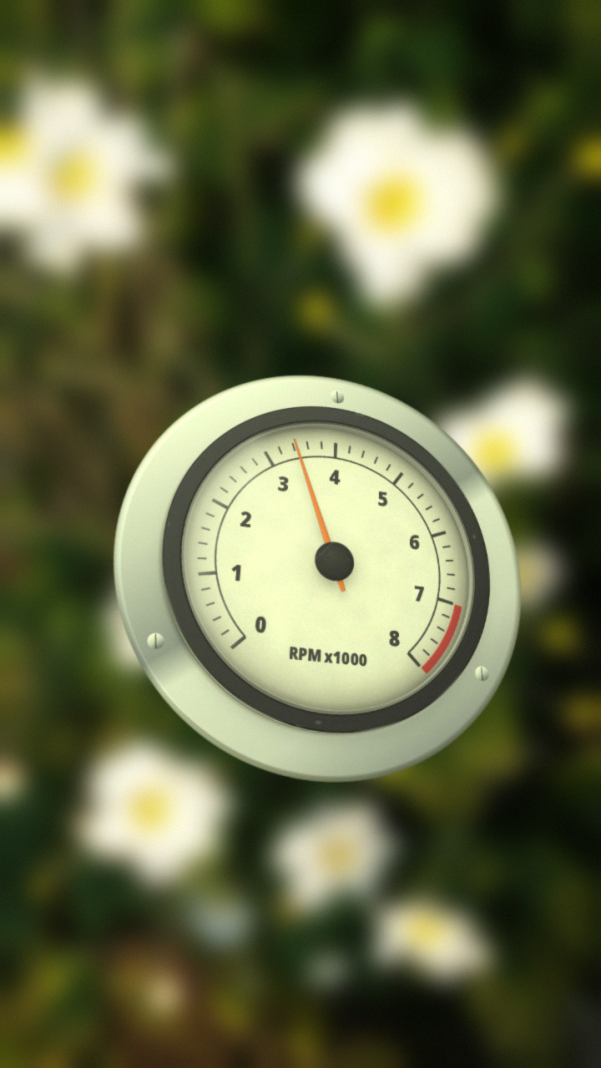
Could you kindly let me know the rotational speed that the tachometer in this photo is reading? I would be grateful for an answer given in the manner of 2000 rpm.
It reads 3400 rpm
